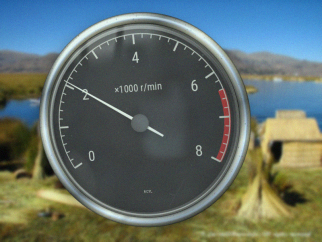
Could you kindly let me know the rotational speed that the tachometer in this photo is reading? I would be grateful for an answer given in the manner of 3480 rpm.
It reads 2100 rpm
